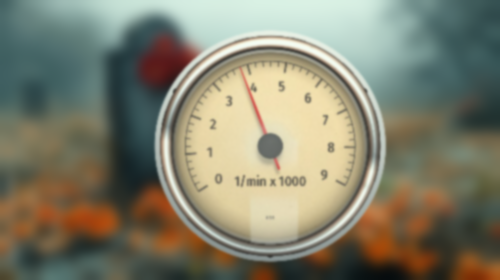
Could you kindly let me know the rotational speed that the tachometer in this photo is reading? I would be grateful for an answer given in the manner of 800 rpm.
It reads 3800 rpm
